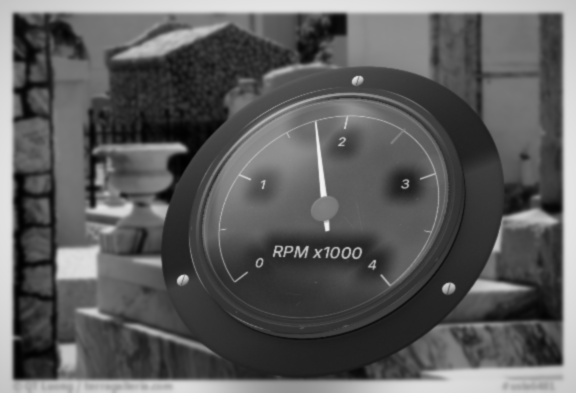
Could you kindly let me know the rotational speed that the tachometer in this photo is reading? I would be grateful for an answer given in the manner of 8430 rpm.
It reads 1750 rpm
